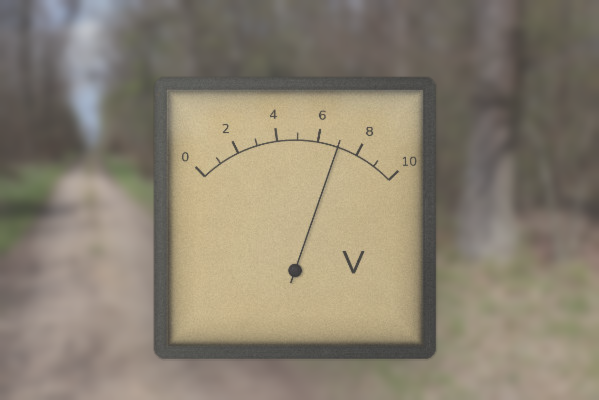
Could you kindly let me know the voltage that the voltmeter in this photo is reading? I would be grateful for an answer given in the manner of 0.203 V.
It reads 7 V
